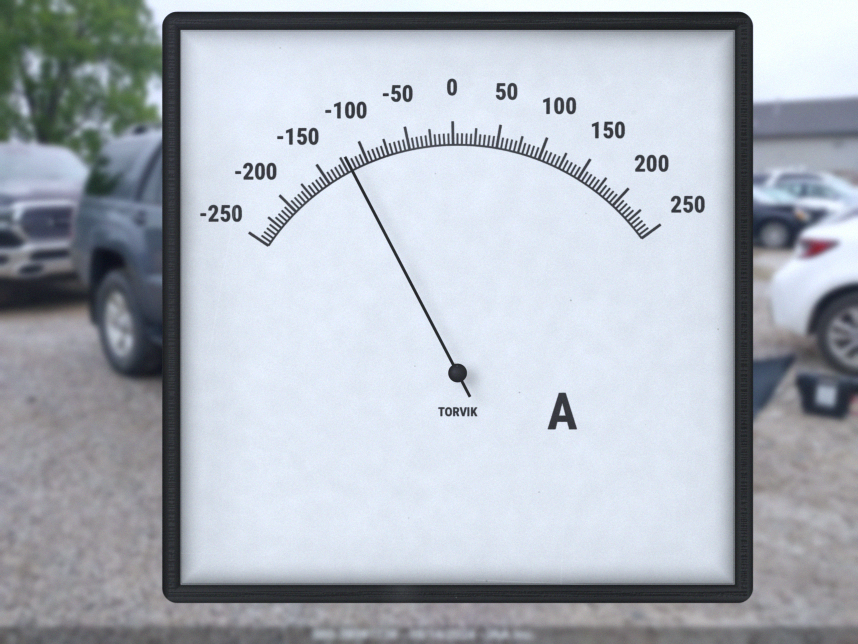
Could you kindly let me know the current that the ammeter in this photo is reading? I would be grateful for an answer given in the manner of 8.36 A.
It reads -120 A
